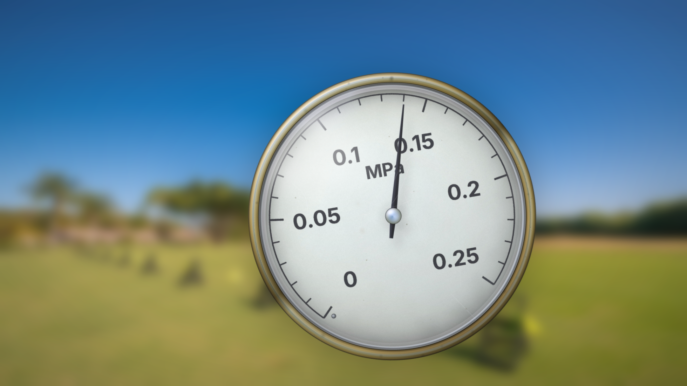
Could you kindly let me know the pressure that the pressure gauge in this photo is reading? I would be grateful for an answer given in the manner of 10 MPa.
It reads 0.14 MPa
